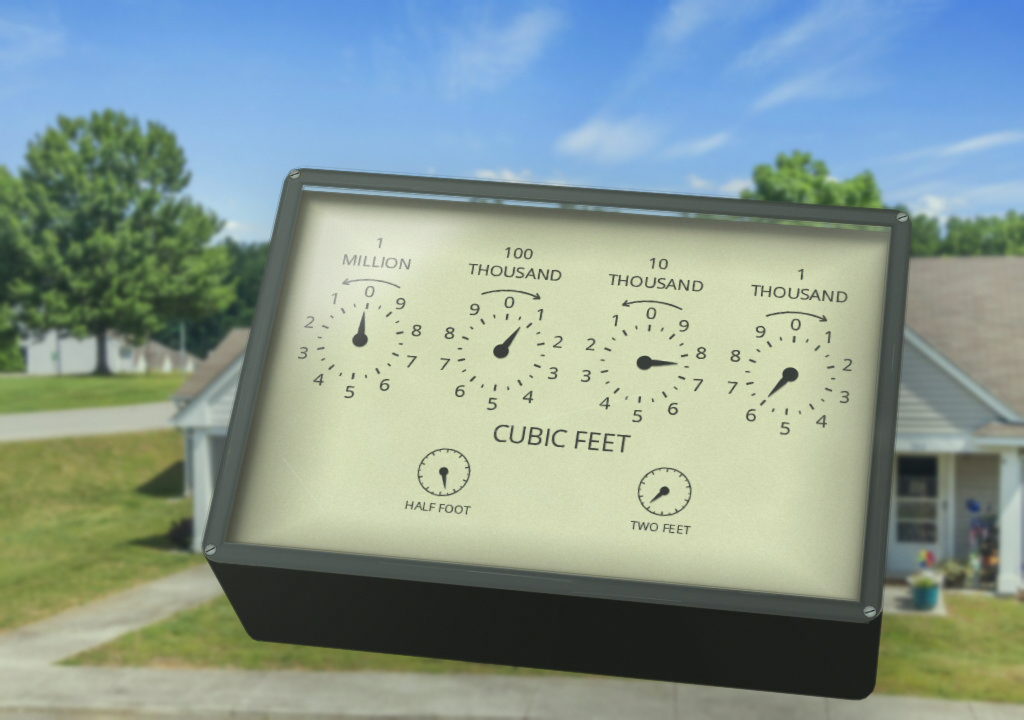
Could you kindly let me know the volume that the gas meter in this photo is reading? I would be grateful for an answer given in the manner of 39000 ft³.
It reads 7600 ft³
